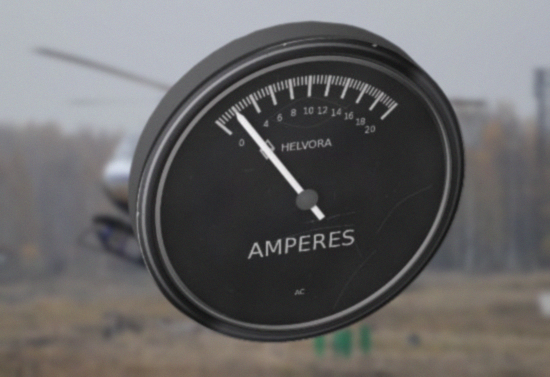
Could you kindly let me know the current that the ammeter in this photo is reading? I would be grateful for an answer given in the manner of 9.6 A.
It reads 2 A
